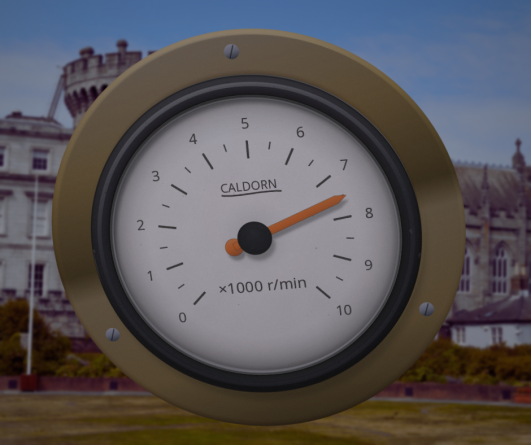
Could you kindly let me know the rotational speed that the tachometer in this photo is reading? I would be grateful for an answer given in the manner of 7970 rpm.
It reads 7500 rpm
